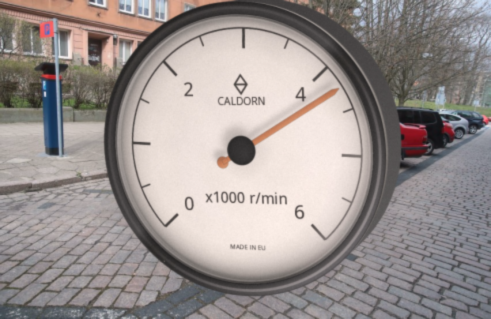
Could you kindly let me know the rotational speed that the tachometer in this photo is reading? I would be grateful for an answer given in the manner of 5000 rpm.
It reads 4250 rpm
